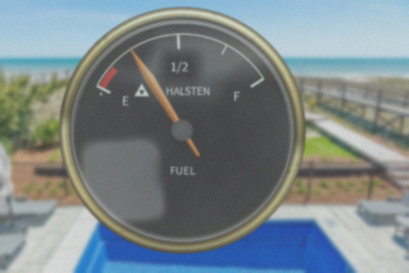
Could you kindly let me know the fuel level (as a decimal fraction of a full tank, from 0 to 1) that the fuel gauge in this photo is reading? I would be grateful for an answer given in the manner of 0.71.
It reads 0.25
